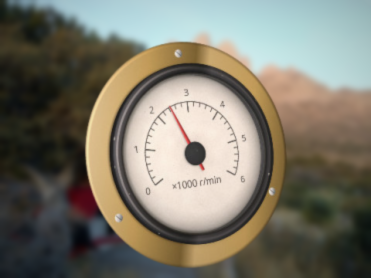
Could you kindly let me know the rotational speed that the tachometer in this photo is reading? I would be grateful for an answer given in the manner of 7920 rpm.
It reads 2400 rpm
